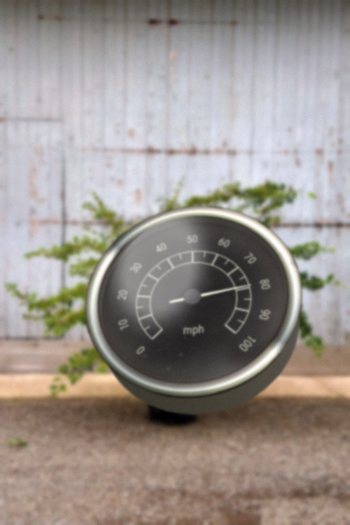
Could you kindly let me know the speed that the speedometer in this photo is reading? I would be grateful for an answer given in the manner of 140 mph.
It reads 80 mph
